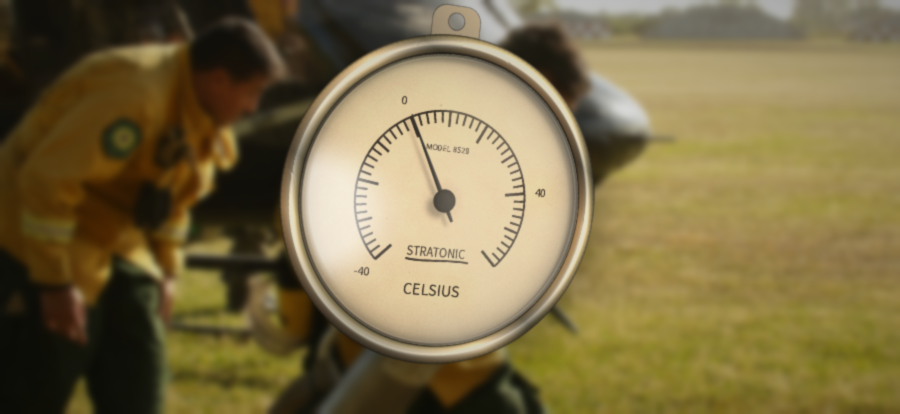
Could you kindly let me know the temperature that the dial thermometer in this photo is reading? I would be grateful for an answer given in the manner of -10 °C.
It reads 0 °C
